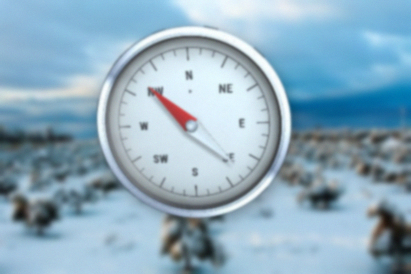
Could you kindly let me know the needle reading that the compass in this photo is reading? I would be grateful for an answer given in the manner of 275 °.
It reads 315 °
